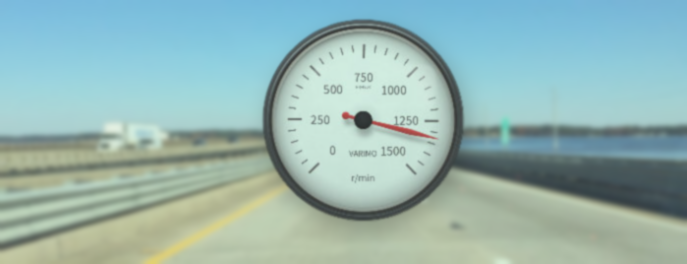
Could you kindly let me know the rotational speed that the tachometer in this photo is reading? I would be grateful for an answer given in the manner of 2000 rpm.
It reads 1325 rpm
